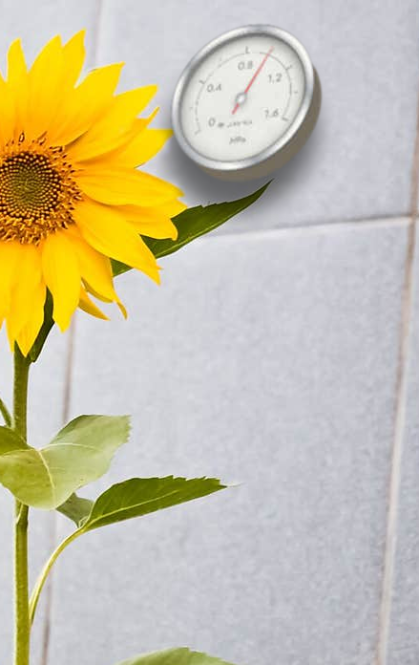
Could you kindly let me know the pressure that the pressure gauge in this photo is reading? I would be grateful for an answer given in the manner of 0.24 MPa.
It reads 1 MPa
